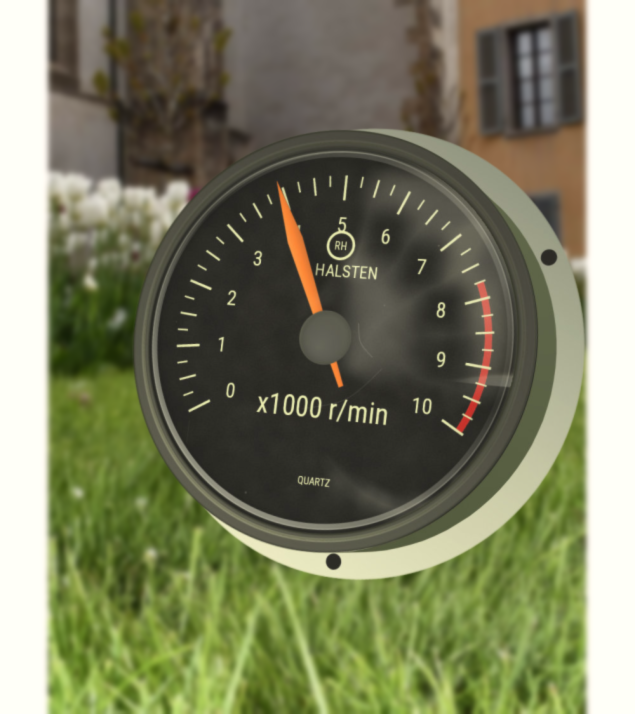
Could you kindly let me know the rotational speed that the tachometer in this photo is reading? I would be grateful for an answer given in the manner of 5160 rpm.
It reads 4000 rpm
